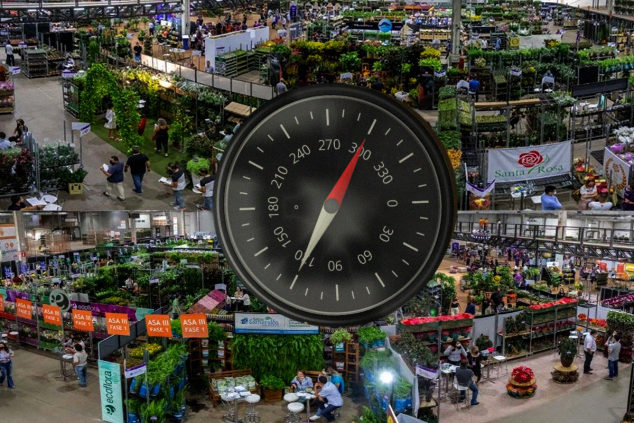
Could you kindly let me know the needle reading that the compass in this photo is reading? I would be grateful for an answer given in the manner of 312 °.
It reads 300 °
